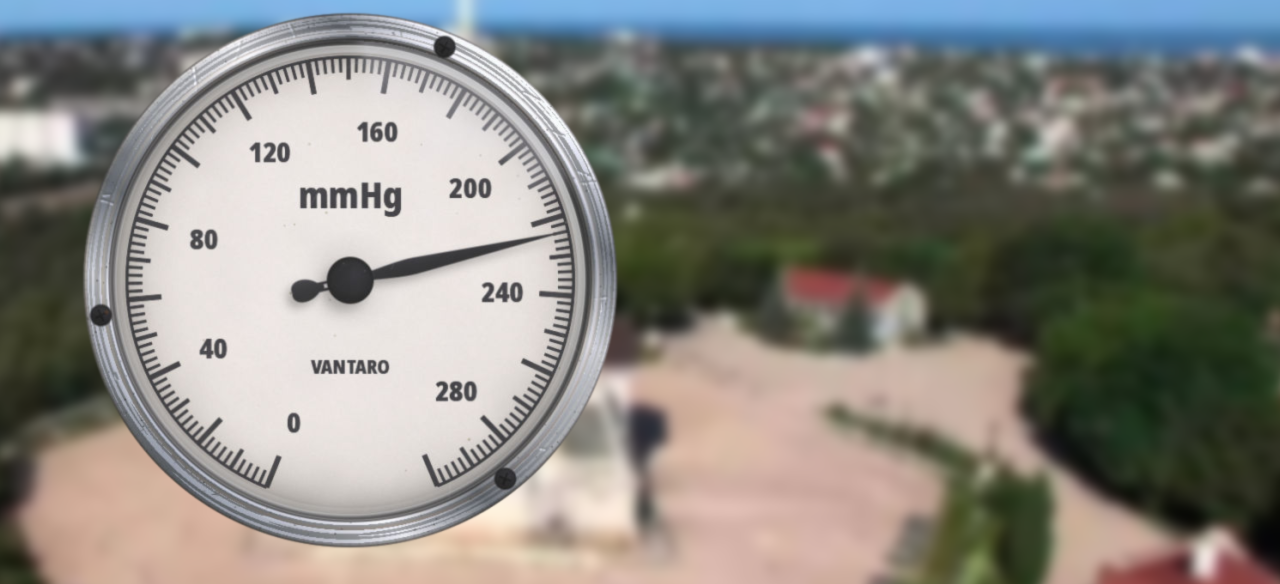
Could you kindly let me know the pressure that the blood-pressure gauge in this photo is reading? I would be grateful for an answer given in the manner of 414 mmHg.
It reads 224 mmHg
